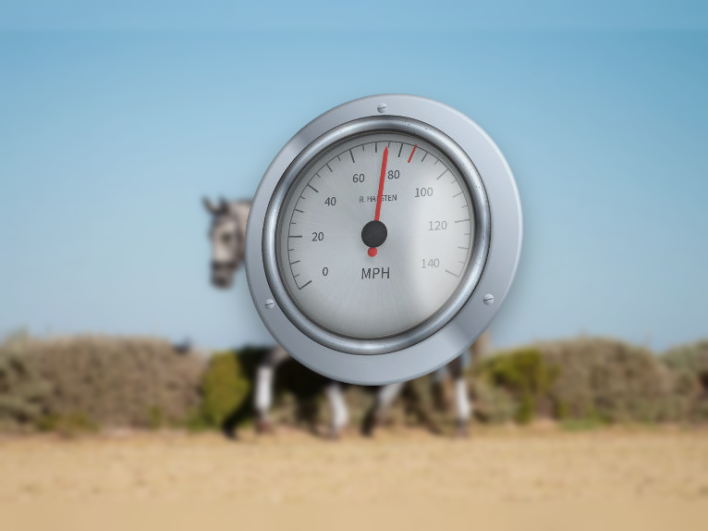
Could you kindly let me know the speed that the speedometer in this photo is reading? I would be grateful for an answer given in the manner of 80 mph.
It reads 75 mph
